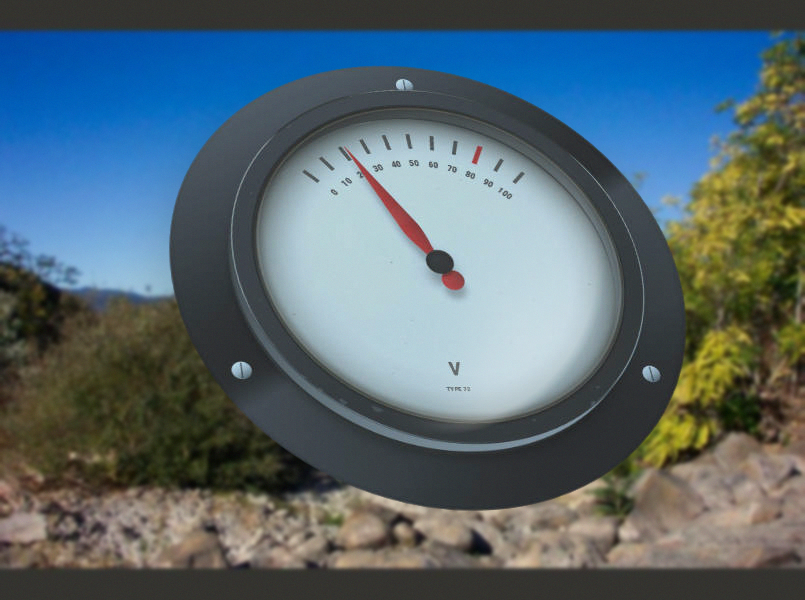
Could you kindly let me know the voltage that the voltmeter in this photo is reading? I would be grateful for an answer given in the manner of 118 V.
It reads 20 V
